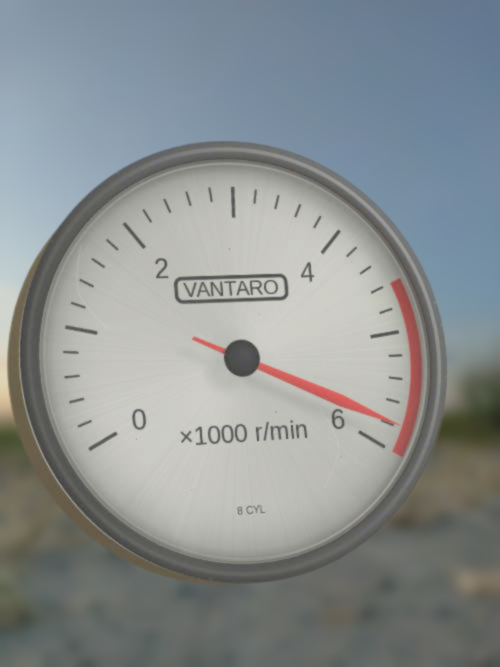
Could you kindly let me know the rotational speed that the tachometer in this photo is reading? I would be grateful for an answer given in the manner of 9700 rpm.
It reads 5800 rpm
